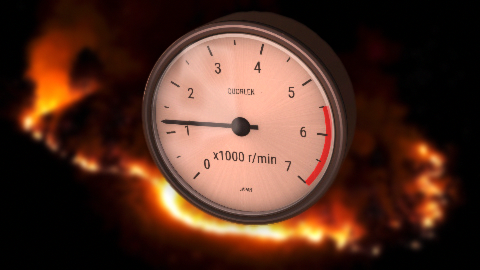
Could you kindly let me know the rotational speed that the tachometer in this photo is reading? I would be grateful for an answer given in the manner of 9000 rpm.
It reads 1250 rpm
